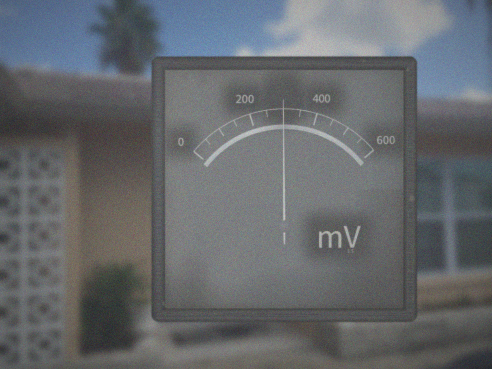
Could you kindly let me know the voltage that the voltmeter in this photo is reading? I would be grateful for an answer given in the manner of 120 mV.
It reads 300 mV
